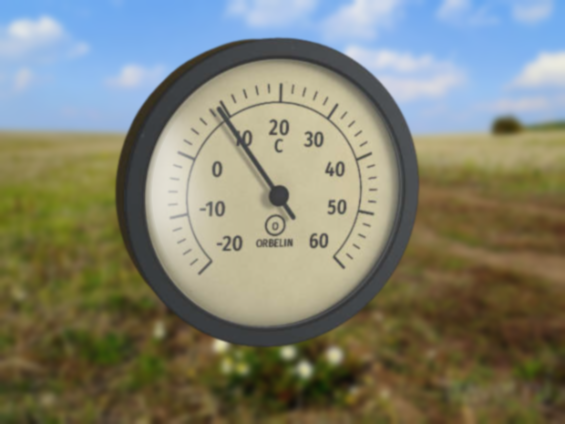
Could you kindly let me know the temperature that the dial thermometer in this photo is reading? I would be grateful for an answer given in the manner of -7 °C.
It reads 9 °C
